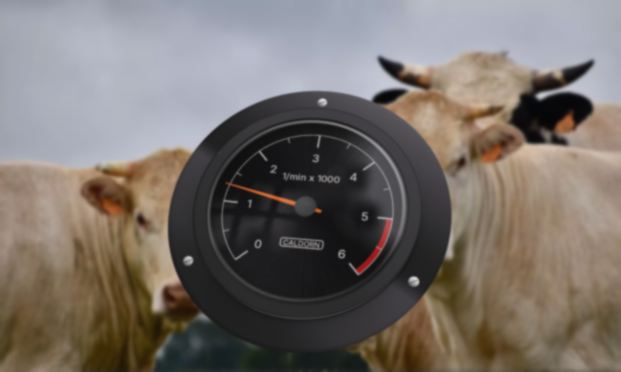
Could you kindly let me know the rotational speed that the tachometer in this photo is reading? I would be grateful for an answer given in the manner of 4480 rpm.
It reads 1250 rpm
